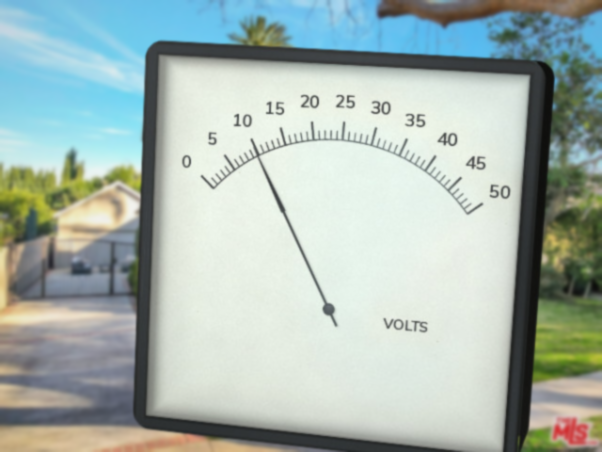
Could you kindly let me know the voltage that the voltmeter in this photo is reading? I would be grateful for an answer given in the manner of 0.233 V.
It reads 10 V
